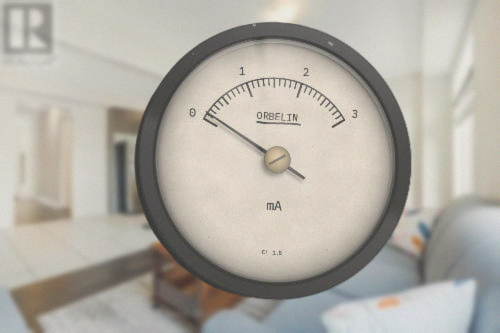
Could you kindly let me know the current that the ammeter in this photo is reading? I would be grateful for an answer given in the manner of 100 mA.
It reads 0.1 mA
